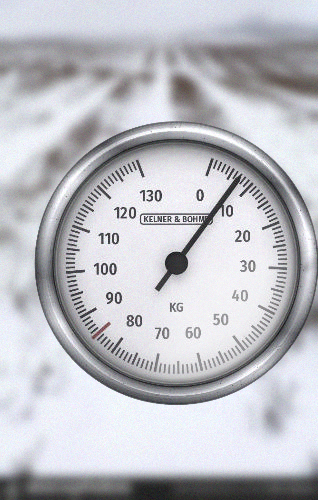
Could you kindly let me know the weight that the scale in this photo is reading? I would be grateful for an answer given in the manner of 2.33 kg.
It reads 7 kg
